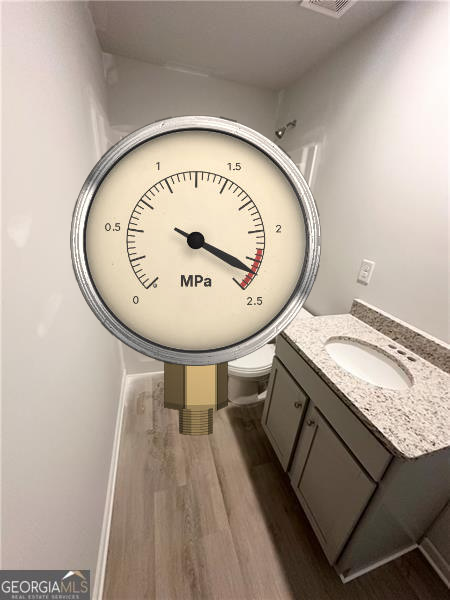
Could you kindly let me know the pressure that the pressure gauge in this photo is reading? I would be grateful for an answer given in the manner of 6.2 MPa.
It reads 2.35 MPa
